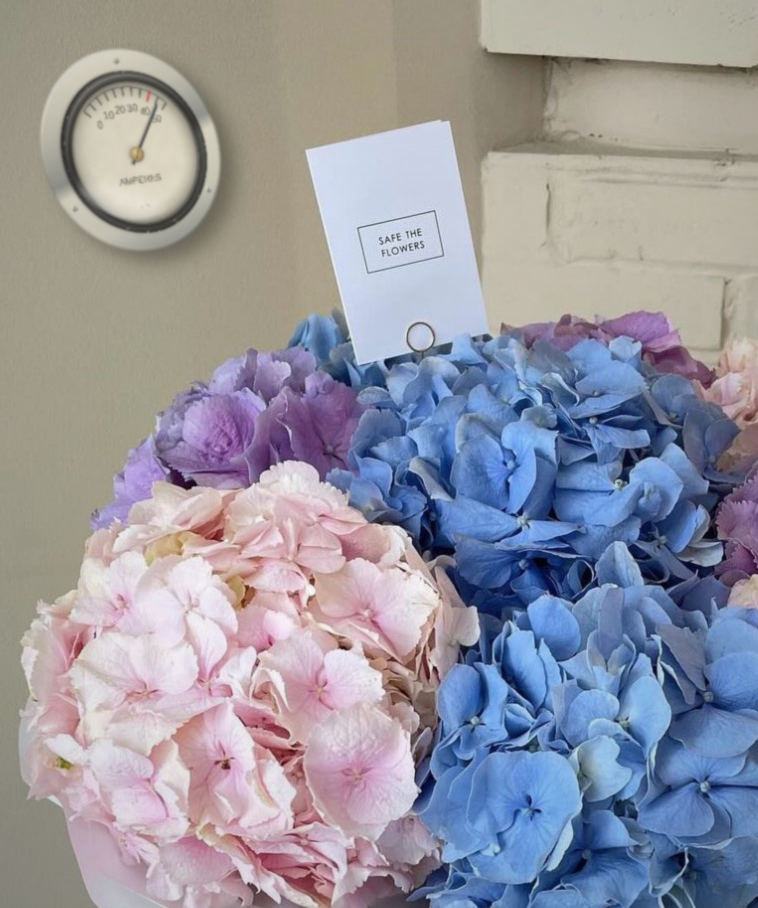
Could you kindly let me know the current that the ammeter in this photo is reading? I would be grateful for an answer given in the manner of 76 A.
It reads 45 A
